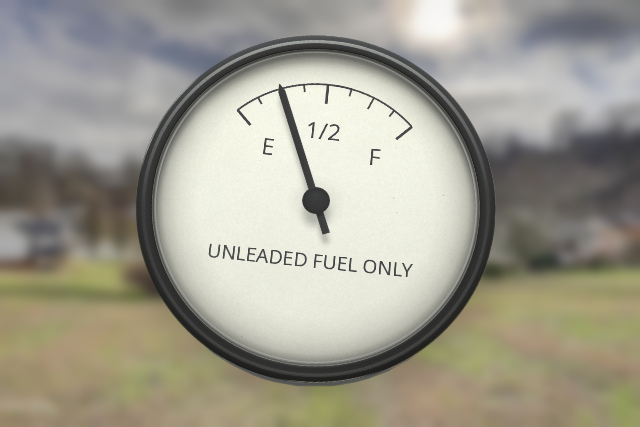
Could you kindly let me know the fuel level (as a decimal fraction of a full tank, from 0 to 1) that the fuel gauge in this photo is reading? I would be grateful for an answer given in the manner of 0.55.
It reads 0.25
